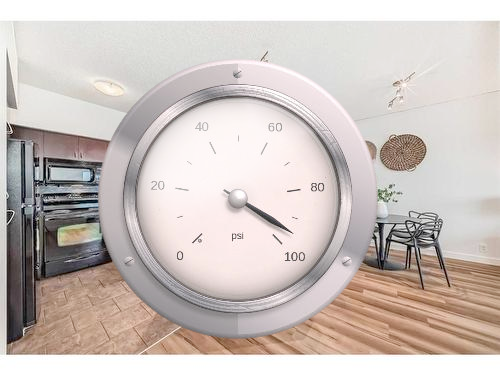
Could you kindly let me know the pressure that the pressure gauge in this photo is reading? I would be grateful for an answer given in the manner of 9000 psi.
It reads 95 psi
